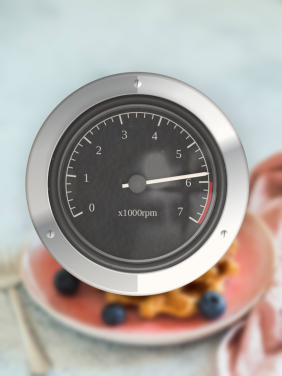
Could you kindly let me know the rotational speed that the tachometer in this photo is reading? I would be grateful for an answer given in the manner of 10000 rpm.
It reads 5800 rpm
